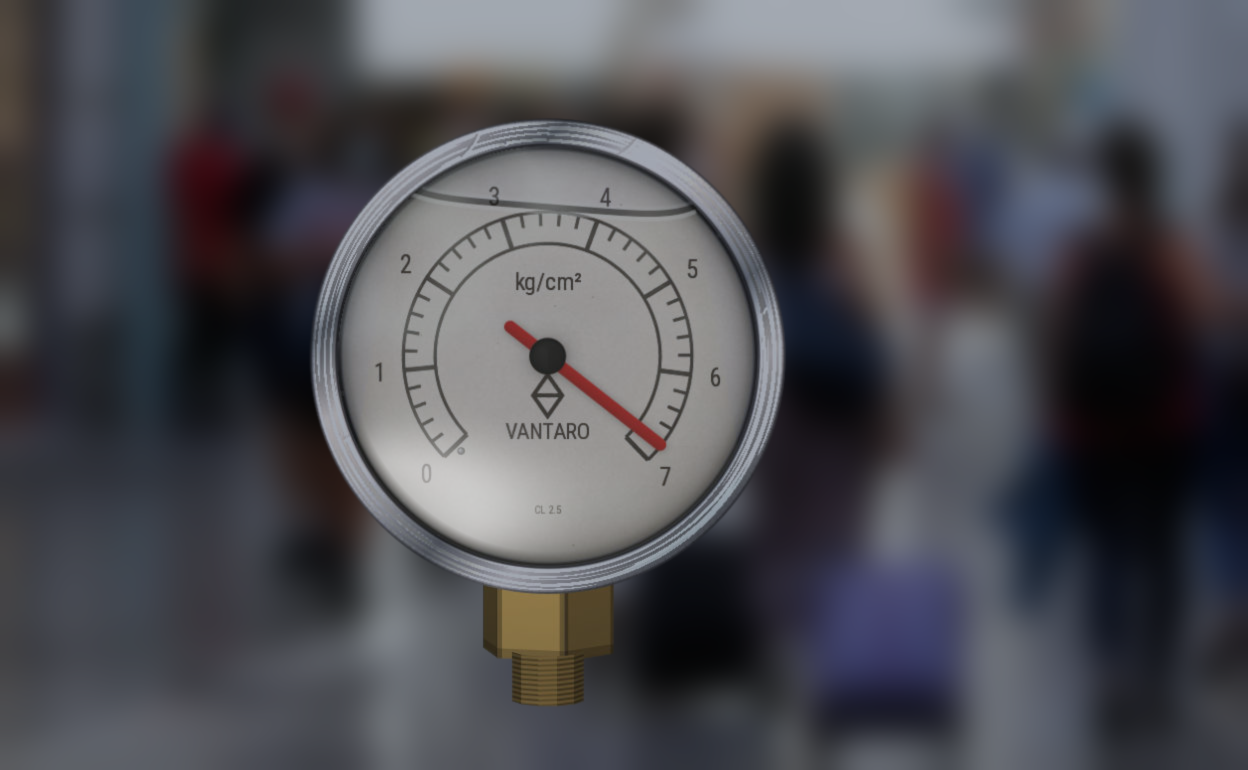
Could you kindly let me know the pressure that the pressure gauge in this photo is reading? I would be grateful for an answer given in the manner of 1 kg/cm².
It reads 6.8 kg/cm²
